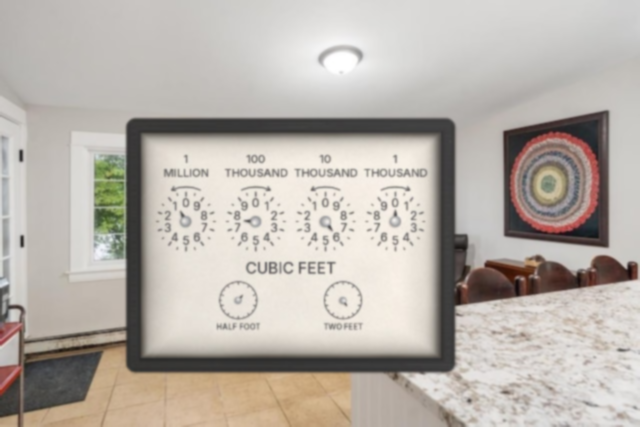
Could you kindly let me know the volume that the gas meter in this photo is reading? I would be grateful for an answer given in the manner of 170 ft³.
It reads 76000 ft³
